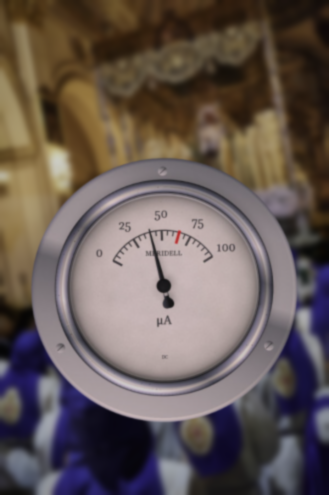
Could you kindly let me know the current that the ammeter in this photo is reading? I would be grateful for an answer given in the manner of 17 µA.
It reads 40 µA
